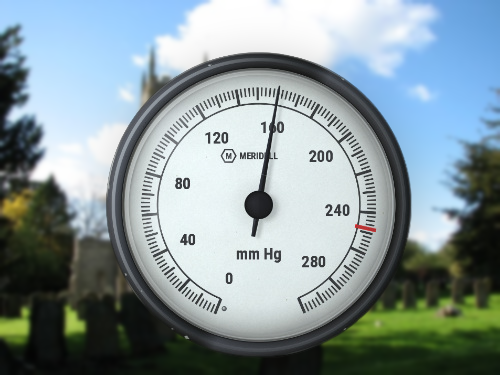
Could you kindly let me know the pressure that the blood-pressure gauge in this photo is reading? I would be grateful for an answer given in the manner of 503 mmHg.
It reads 160 mmHg
